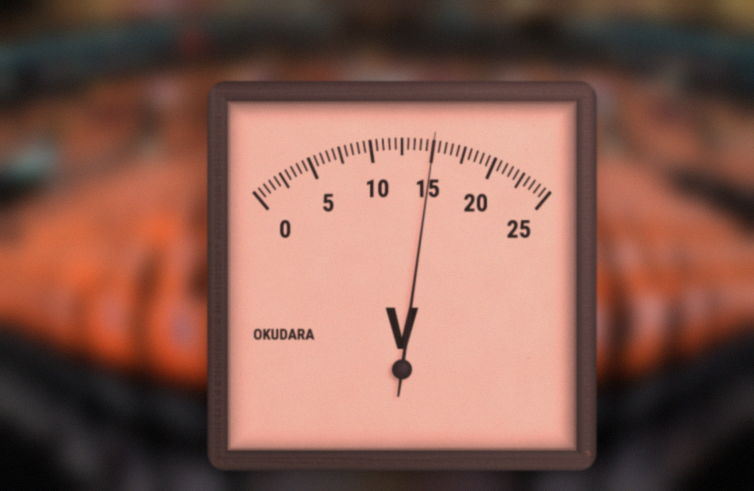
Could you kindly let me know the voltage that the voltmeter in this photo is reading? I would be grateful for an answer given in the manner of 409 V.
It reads 15 V
